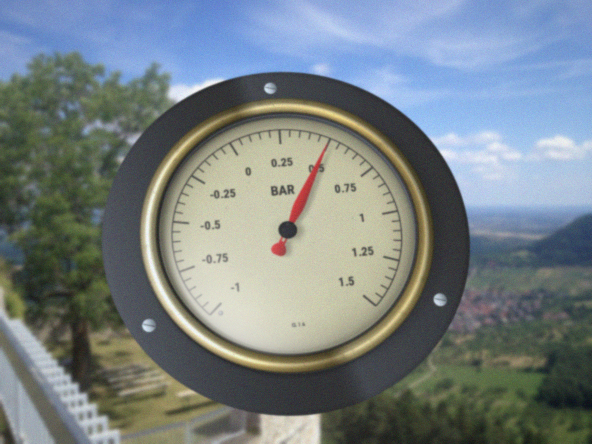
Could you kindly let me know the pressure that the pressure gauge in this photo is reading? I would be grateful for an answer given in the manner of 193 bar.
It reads 0.5 bar
